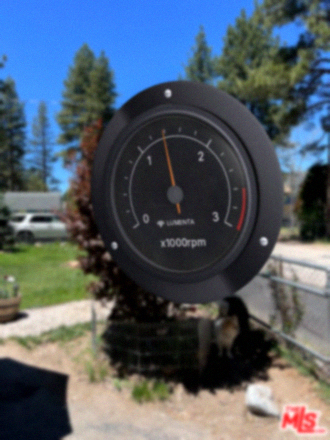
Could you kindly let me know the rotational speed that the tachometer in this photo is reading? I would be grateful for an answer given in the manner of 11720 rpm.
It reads 1400 rpm
